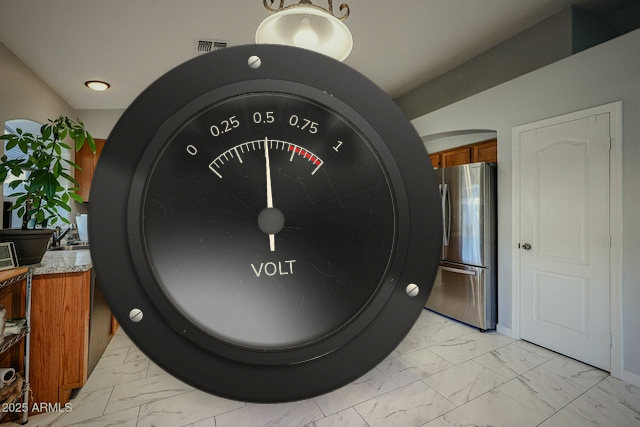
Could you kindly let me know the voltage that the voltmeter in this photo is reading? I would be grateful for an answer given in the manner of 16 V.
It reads 0.5 V
